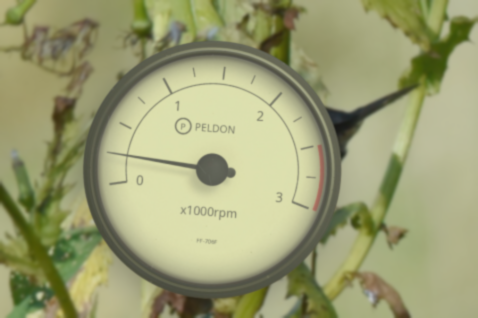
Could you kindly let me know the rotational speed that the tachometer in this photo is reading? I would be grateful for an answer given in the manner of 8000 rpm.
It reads 250 rpm
